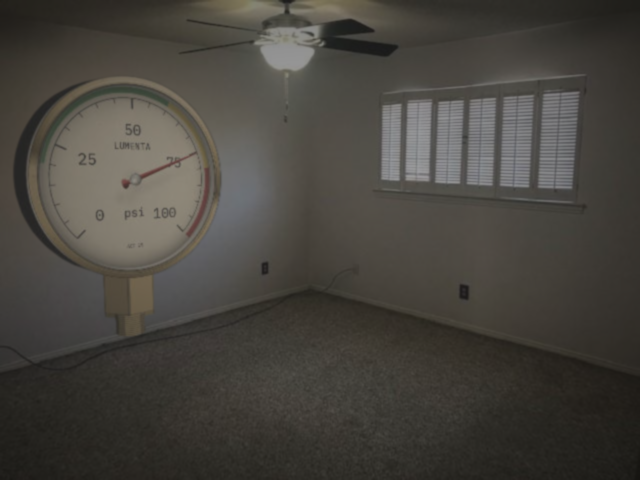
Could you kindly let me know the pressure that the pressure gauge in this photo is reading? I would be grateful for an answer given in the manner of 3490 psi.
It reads 75 psi
